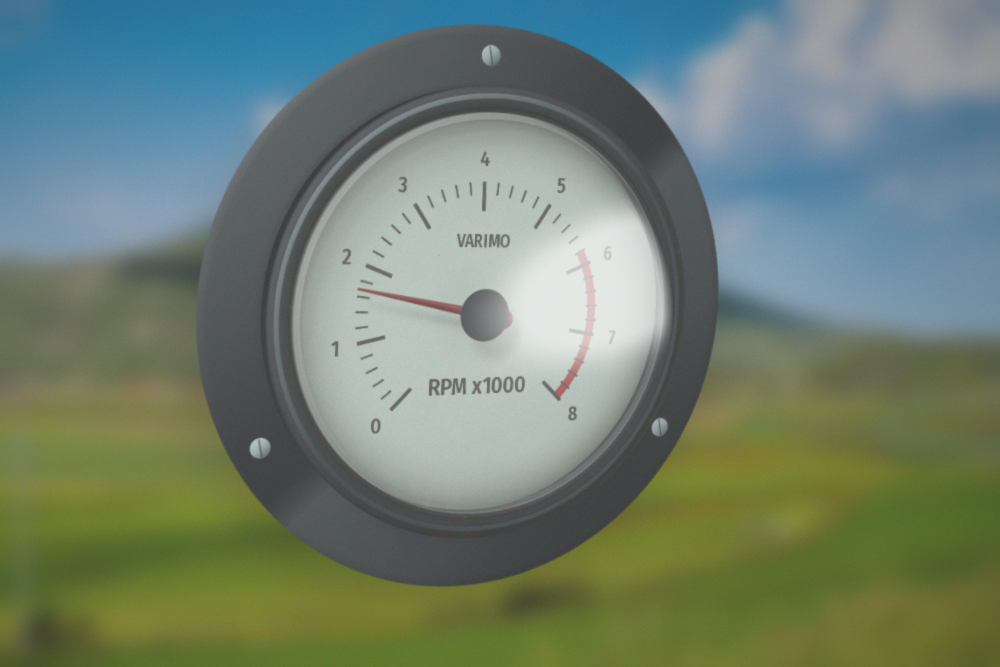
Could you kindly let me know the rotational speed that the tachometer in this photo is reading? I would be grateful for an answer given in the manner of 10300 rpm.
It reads 1700 rpm
